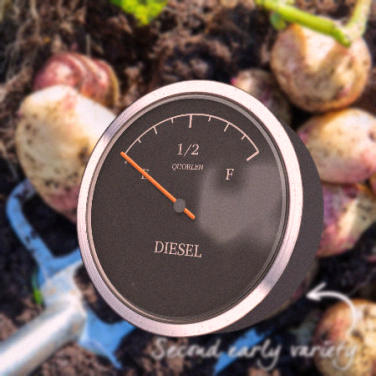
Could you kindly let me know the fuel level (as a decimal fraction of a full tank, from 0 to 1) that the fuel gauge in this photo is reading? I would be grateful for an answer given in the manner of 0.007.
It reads 0
